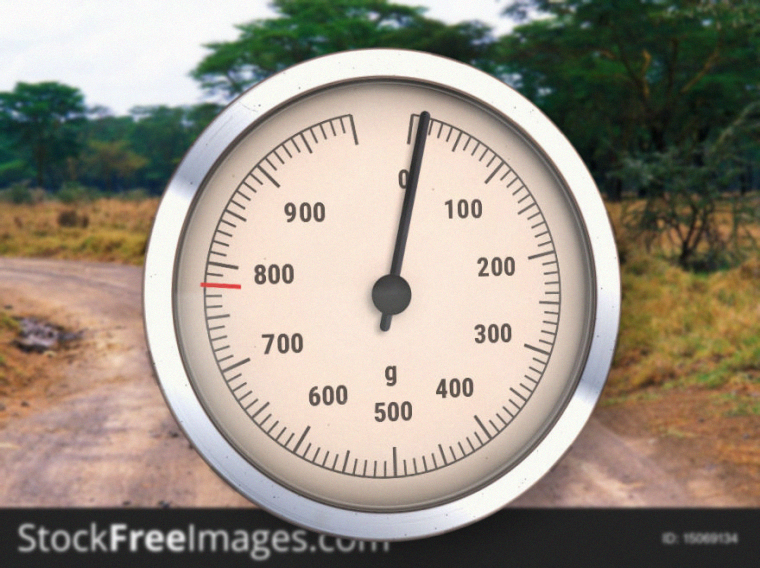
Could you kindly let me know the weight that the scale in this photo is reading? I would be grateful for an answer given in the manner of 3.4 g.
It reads 10 g
